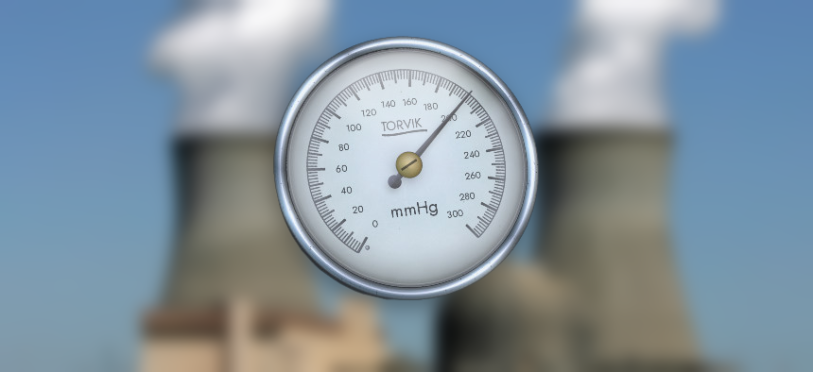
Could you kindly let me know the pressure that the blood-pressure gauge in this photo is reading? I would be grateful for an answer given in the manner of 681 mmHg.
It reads 200 mmHg
